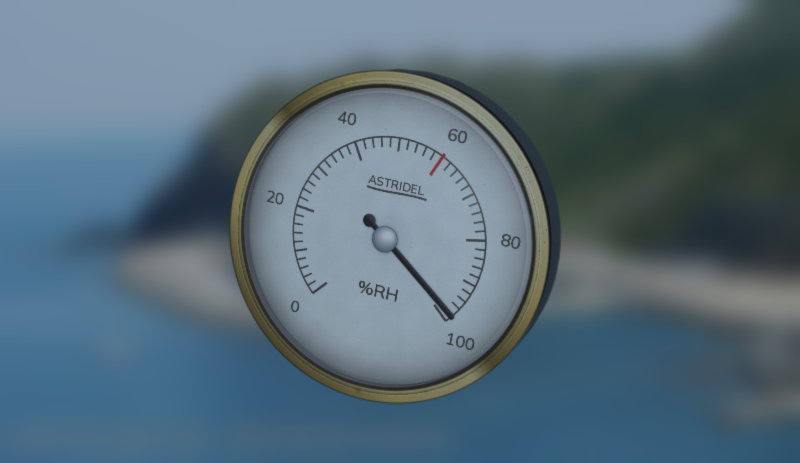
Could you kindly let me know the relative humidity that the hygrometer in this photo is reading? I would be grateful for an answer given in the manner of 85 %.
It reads 98 %
